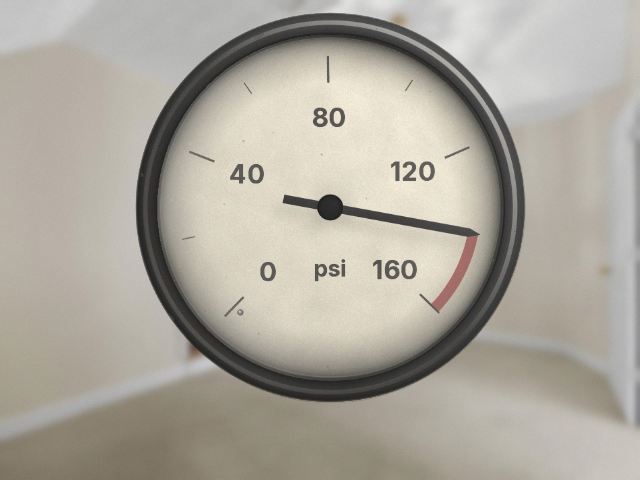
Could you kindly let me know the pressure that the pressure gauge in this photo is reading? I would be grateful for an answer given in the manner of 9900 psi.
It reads 140 psi
